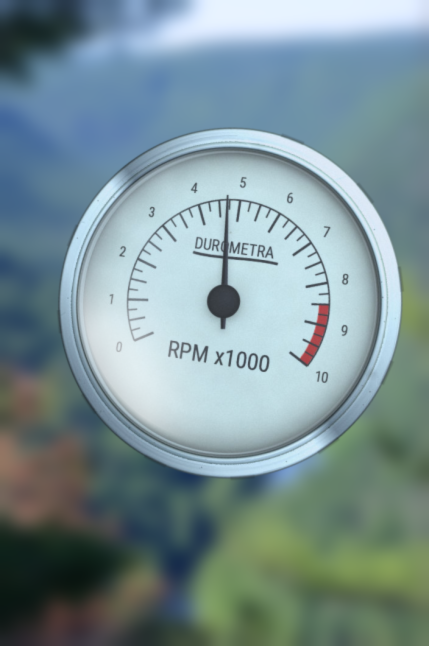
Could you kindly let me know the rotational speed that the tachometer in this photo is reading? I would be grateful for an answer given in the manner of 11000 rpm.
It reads 4750 rpm
